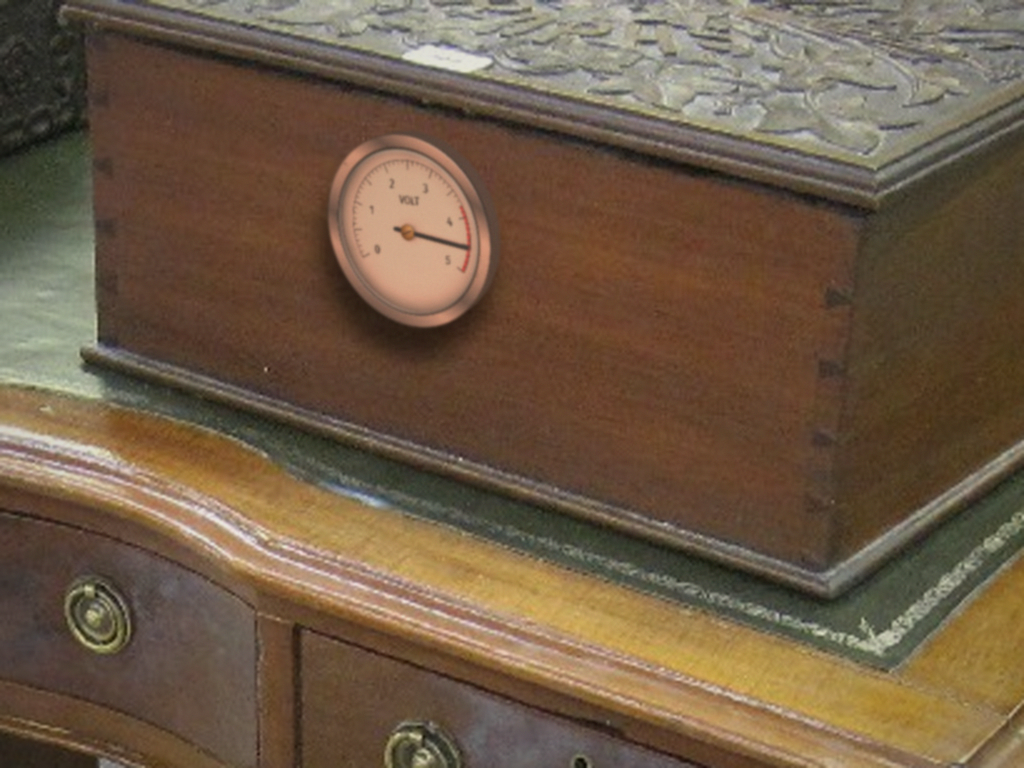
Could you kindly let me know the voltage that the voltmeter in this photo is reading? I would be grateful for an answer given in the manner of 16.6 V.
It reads 4.5 V
